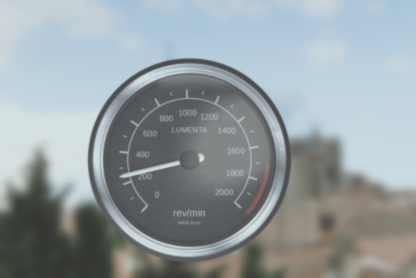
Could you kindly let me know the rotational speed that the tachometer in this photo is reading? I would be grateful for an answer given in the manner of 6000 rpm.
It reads 250 rpm
